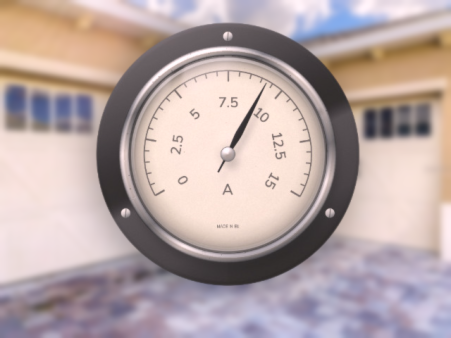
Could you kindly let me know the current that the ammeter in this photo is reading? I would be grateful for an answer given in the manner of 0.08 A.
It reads 9.25 A
